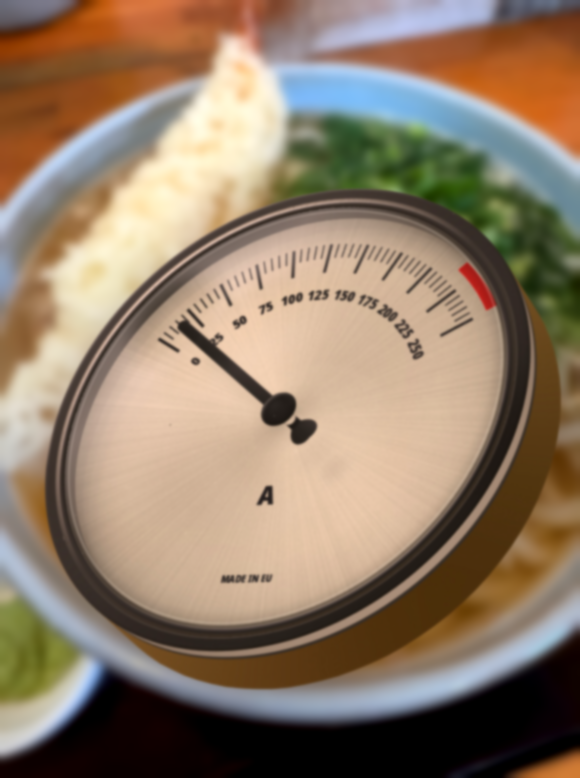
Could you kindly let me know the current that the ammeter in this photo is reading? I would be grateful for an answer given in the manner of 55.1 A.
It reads 15 A
